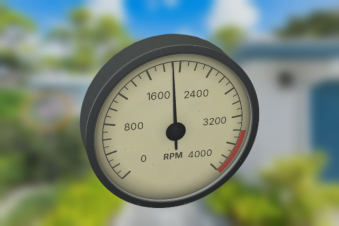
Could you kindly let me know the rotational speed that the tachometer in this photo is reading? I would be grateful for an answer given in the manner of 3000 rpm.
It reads 1900 rpm
